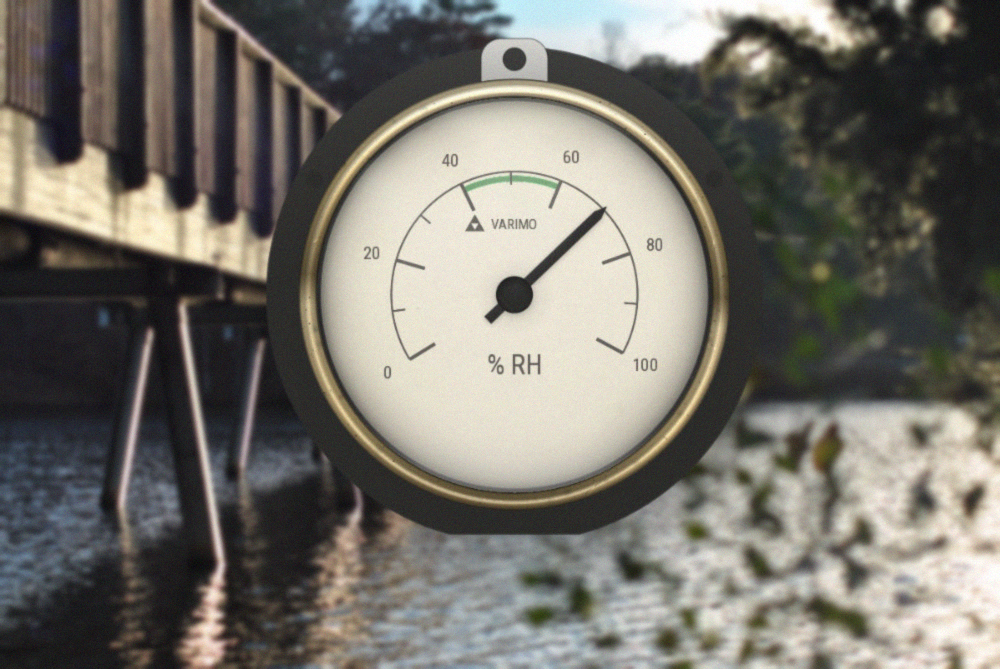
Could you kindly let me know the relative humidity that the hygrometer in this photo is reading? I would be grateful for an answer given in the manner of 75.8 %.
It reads 70 %
